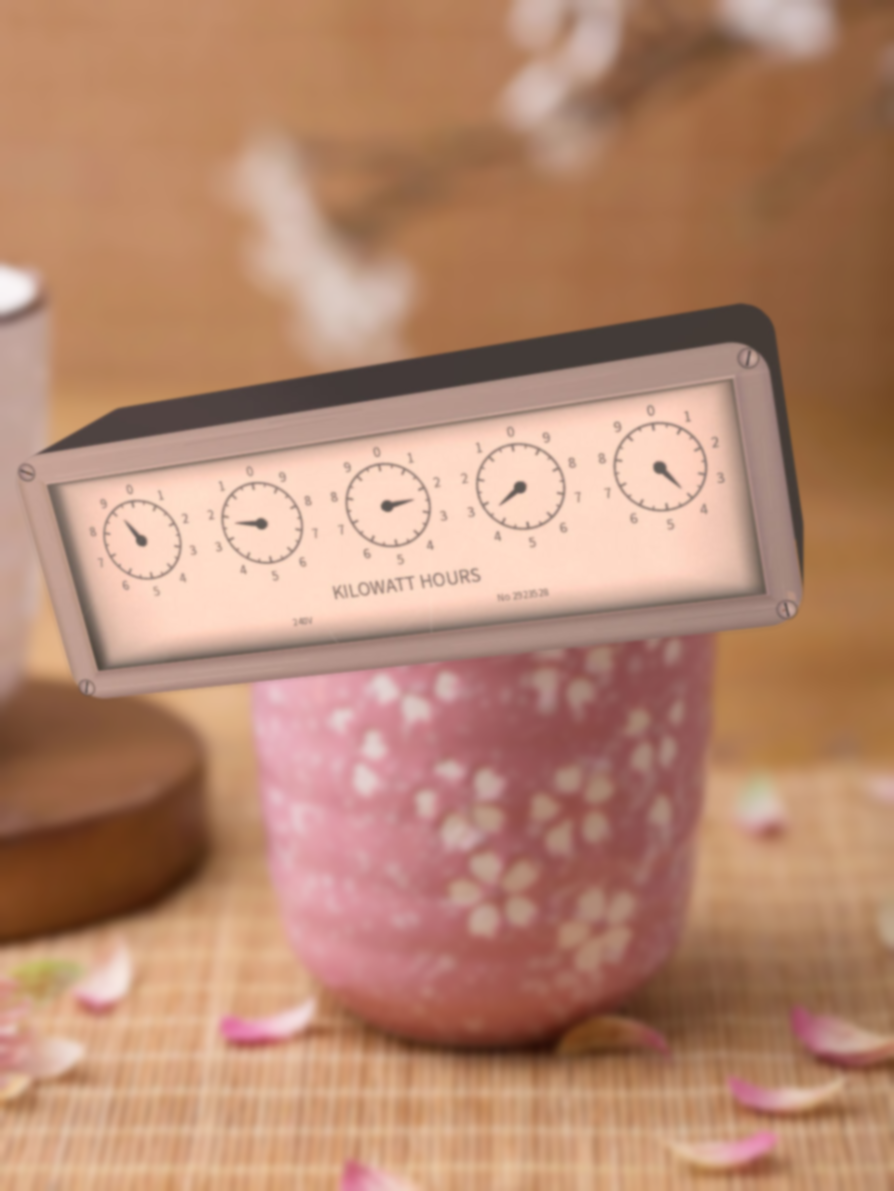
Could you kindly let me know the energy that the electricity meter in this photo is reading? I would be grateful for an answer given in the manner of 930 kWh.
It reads 92234 kWh
